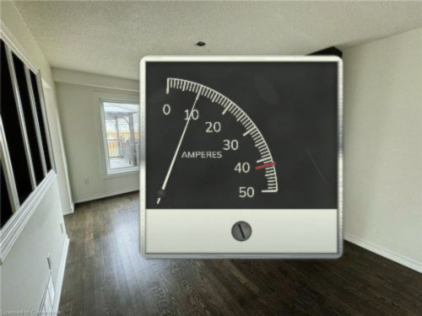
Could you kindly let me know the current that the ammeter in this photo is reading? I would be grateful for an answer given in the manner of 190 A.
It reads 10 A
